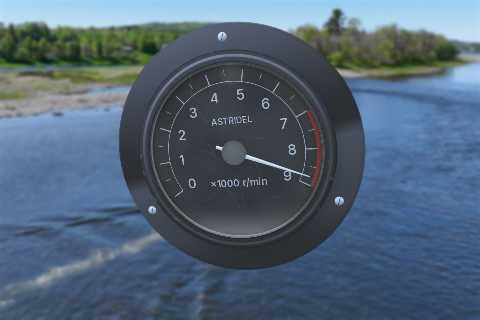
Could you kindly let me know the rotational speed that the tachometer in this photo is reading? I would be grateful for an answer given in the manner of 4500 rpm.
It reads 8750 rpm
